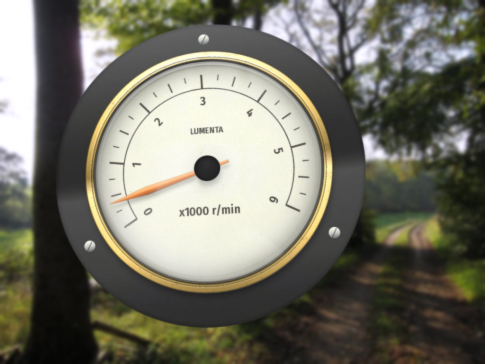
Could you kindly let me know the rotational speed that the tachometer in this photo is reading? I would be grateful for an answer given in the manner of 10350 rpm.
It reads 375 rpm
